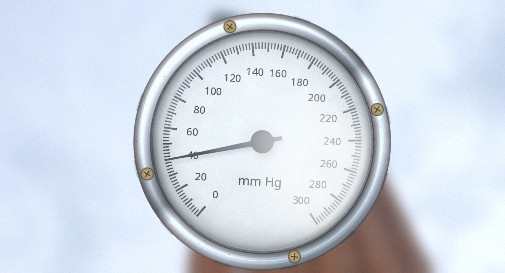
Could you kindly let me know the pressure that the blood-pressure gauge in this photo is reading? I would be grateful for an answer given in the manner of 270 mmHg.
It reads 40 mmHg
